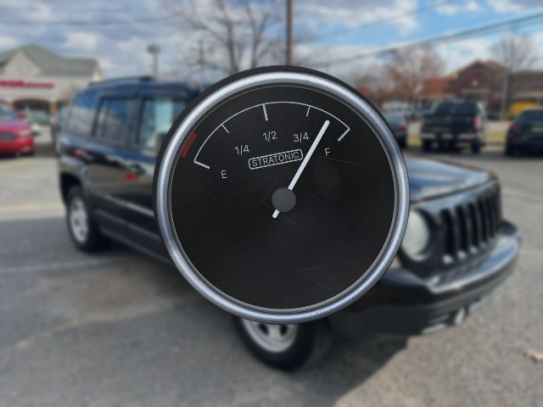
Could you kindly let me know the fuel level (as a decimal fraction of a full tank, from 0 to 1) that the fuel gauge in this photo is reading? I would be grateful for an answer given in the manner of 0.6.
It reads 0.875
